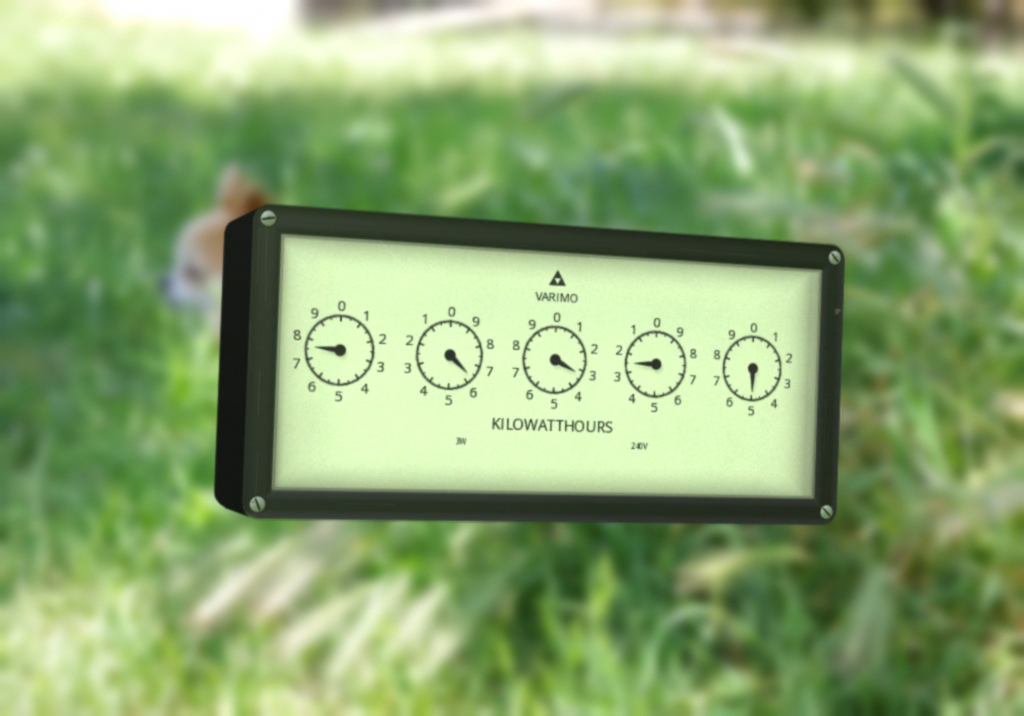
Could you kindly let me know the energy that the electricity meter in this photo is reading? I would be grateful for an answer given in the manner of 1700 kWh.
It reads 76325 kWh
